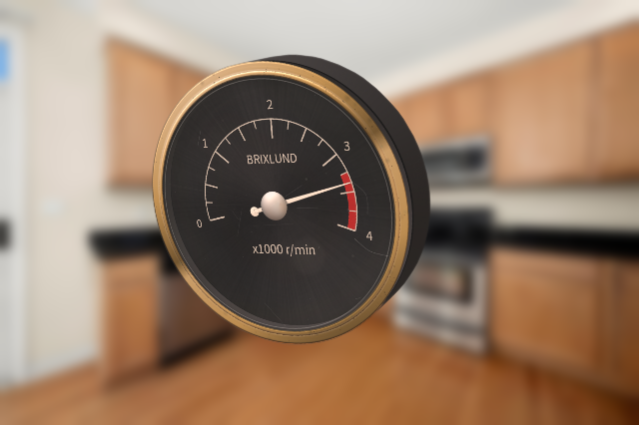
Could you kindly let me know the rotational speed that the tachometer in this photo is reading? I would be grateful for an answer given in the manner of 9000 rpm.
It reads 3375 rpm
